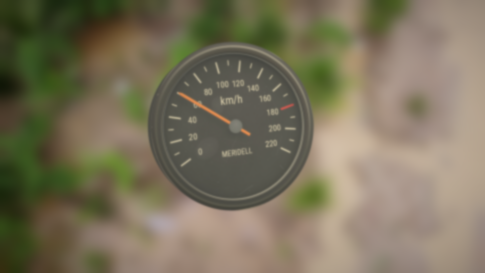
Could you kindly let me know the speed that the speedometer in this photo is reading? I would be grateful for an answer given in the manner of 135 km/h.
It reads 60 km/h
